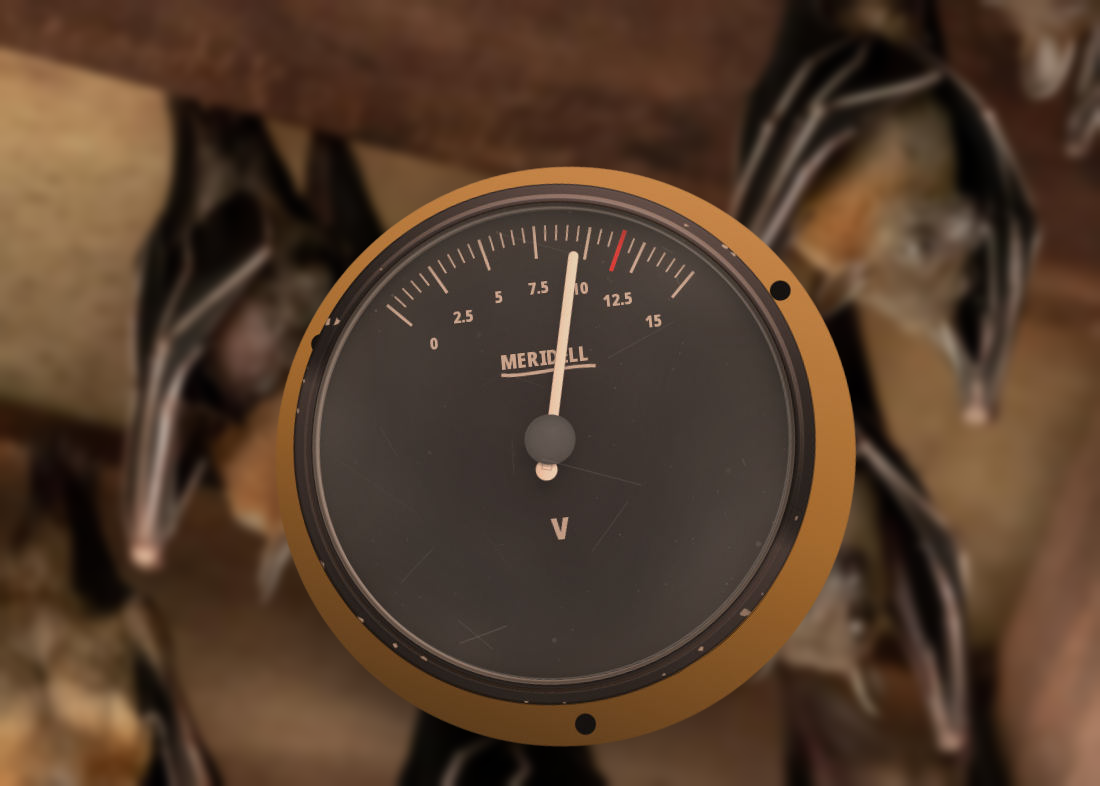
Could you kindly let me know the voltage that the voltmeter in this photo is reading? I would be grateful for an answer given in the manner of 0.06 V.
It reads 9.5 V
